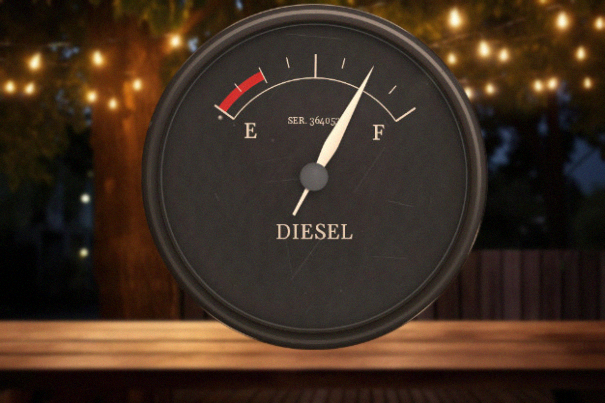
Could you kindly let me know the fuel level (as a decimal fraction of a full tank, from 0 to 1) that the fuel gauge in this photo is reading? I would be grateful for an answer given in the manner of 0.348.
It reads 0.75
